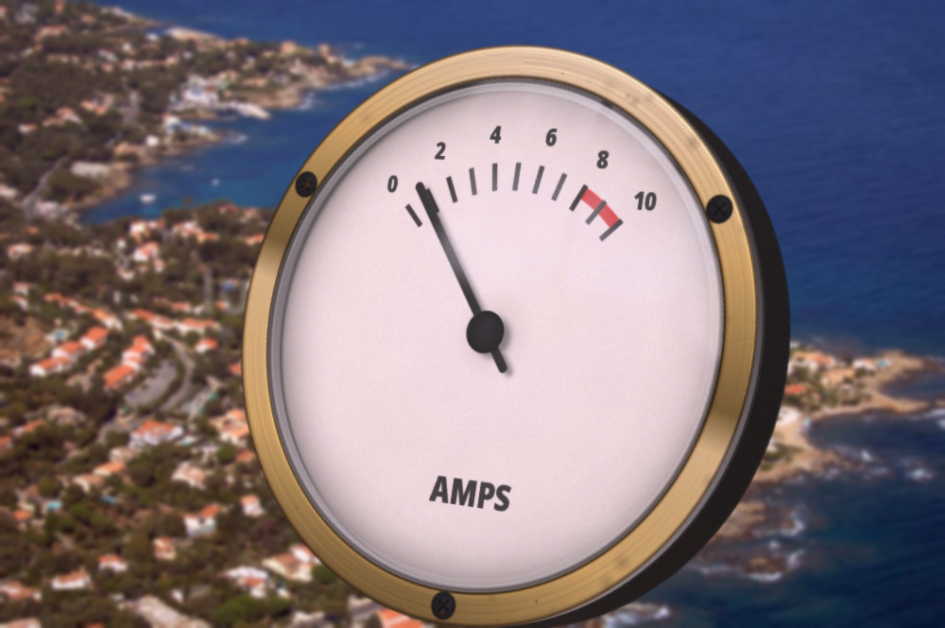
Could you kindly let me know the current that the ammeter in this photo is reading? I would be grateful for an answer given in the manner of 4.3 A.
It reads 1 A
